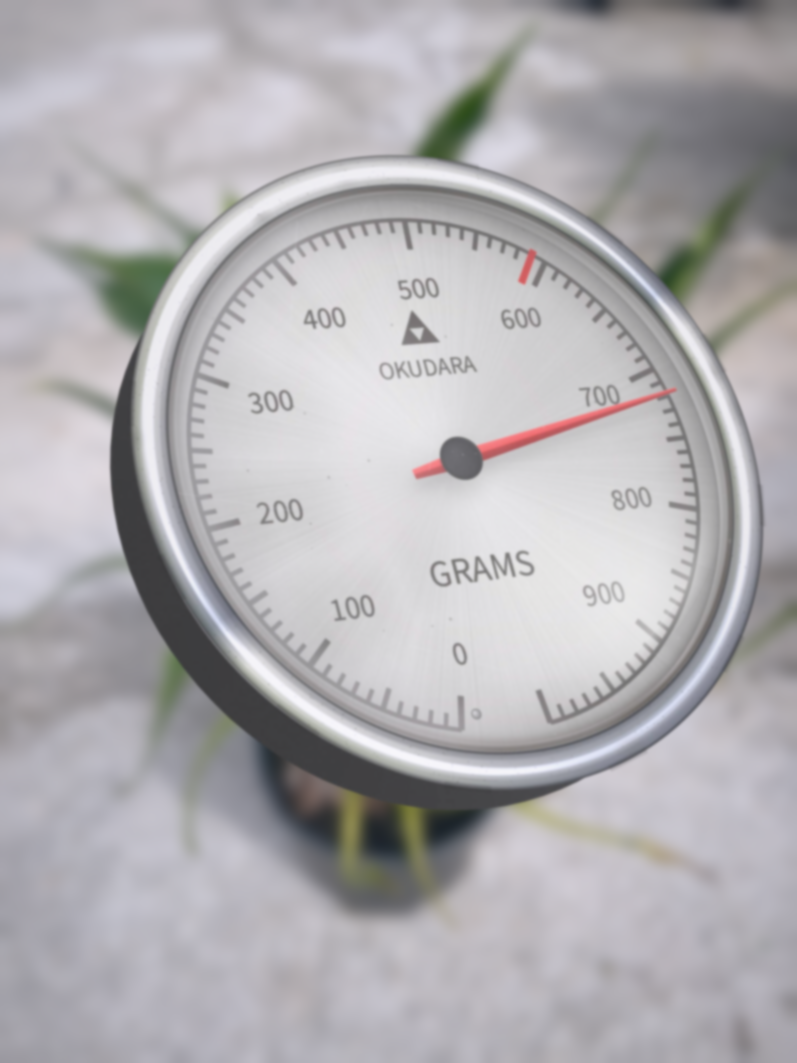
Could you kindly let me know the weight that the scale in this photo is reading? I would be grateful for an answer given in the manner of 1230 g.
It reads 720 g
